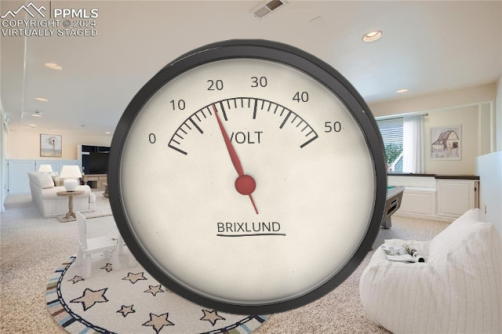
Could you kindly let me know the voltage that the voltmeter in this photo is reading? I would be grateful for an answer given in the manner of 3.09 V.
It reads 18 V
